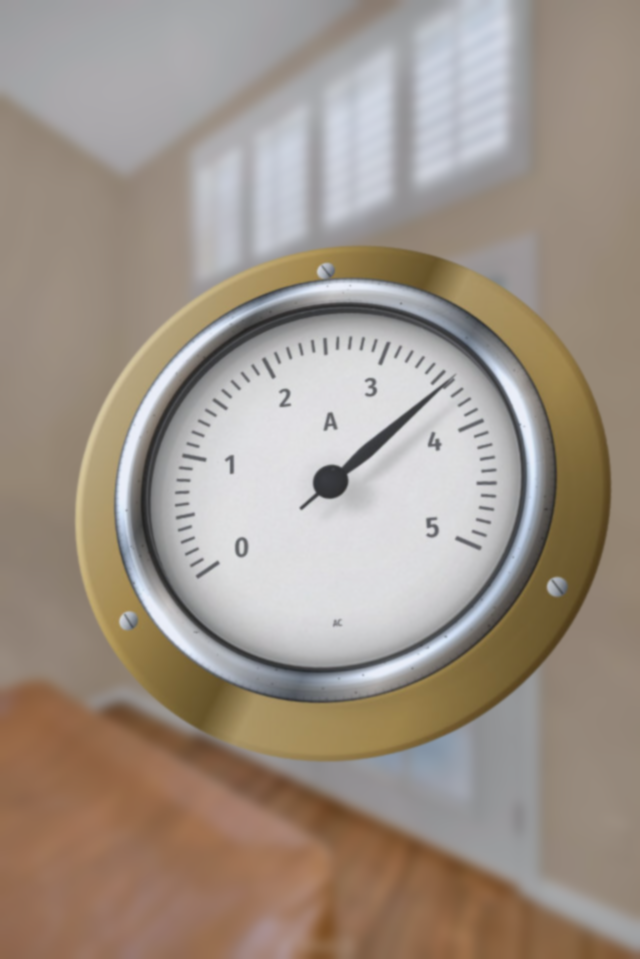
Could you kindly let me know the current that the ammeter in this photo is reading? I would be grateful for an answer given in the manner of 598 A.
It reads 3.6 A
